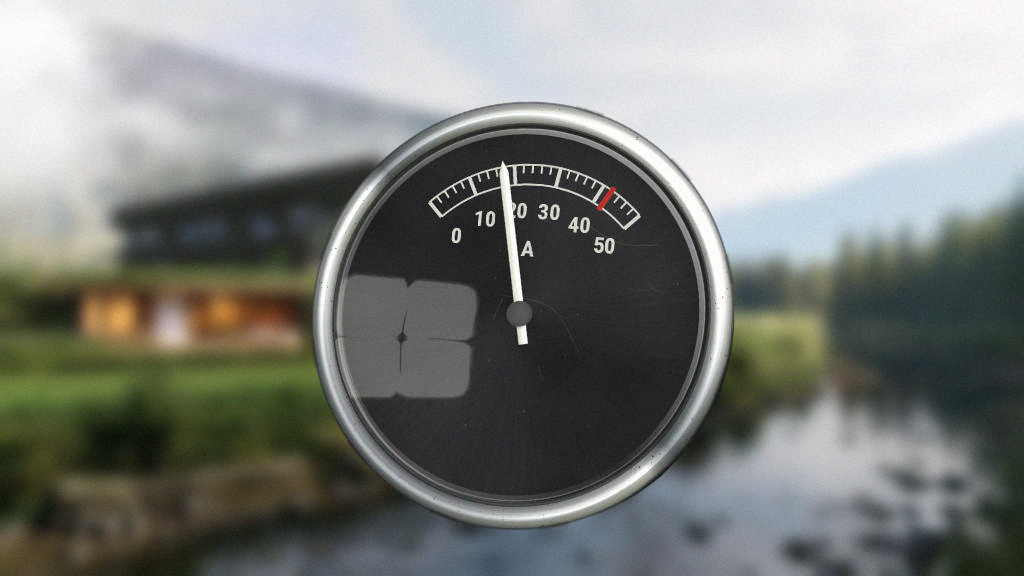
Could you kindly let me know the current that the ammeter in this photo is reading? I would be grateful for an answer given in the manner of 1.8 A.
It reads 18 A
